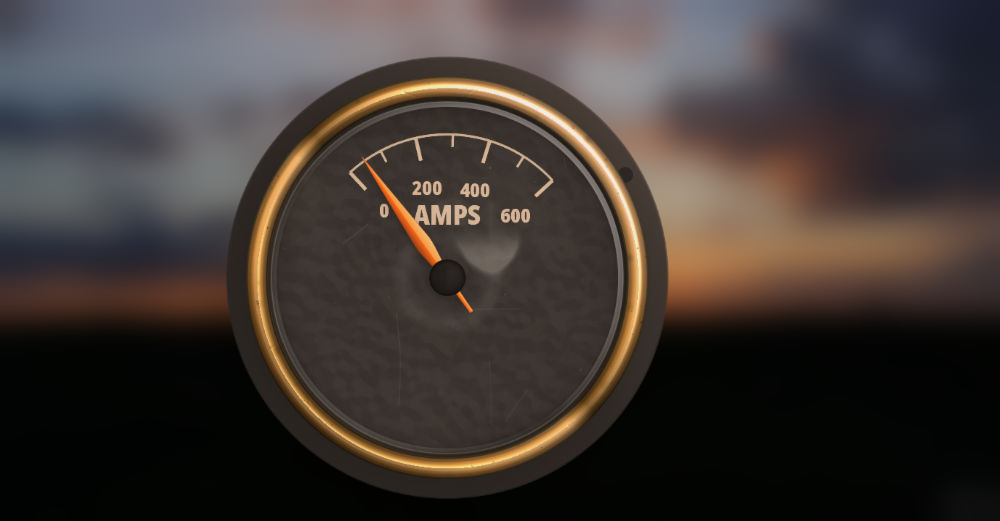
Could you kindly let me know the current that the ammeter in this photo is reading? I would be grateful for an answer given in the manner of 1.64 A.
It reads 50 A
